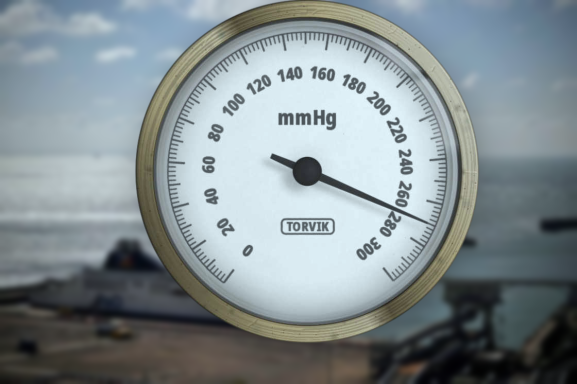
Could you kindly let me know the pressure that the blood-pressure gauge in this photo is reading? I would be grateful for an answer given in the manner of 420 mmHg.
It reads 270 mmHg
